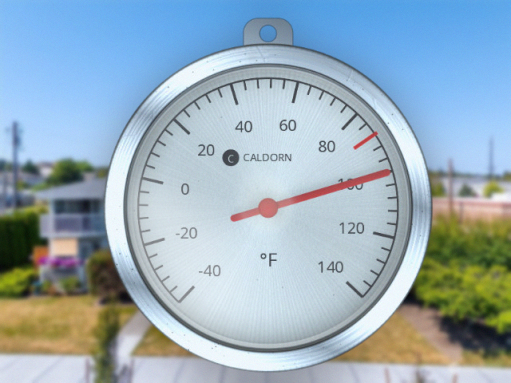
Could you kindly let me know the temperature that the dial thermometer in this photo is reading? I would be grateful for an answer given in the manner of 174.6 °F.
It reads 100 °F
